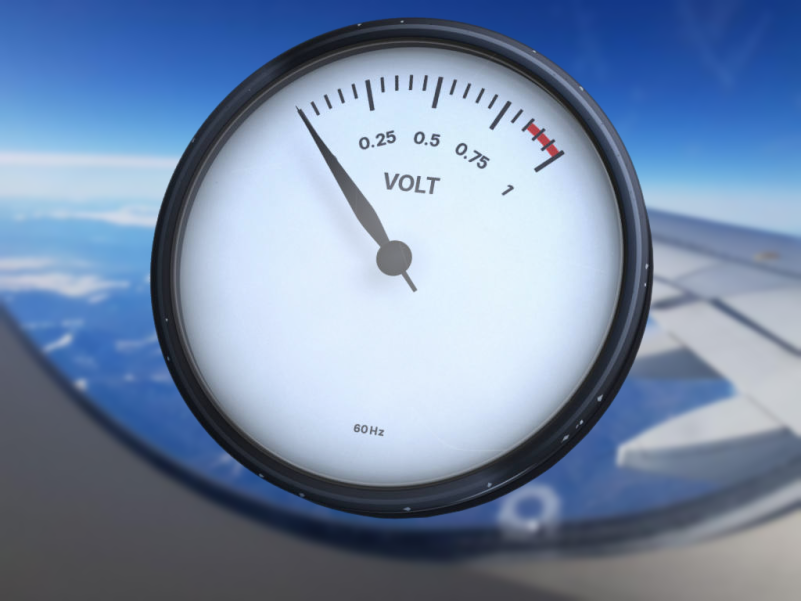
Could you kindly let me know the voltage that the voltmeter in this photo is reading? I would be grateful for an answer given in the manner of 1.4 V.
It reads 0 V
